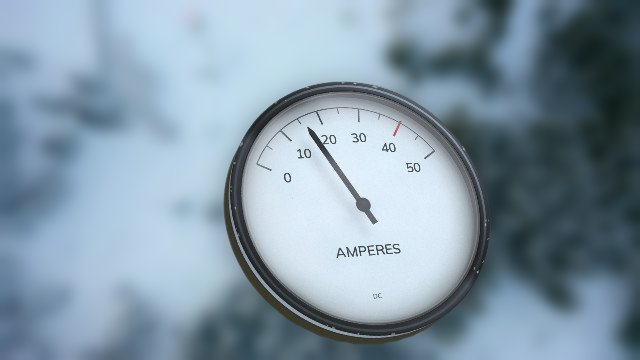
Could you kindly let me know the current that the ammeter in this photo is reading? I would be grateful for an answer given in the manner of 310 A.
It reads 15 A
